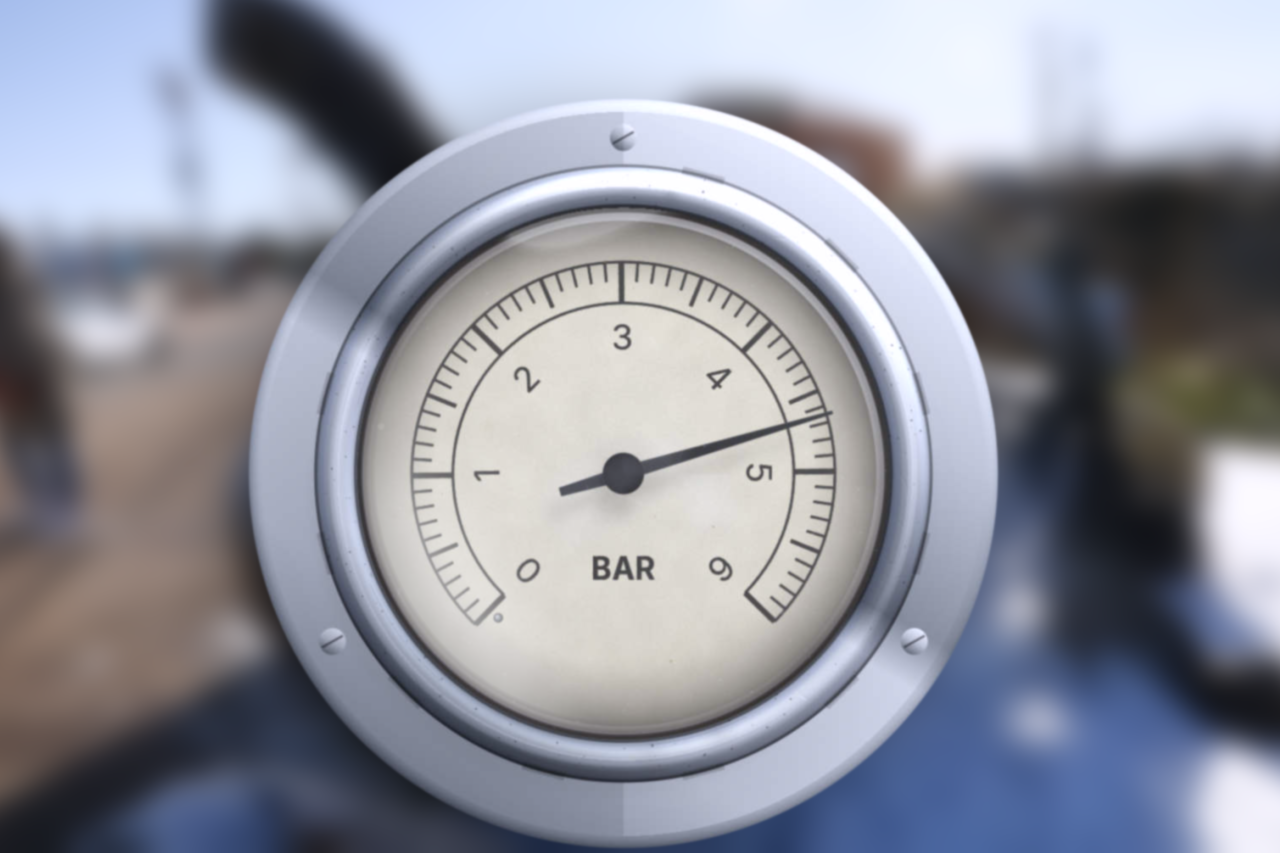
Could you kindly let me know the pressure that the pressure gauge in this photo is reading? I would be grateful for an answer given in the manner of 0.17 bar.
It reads 4.65 bar
